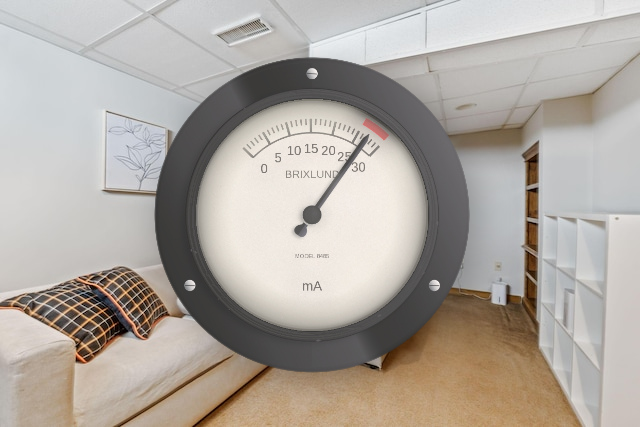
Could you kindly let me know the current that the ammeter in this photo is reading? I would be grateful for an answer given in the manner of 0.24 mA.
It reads 27 mA
